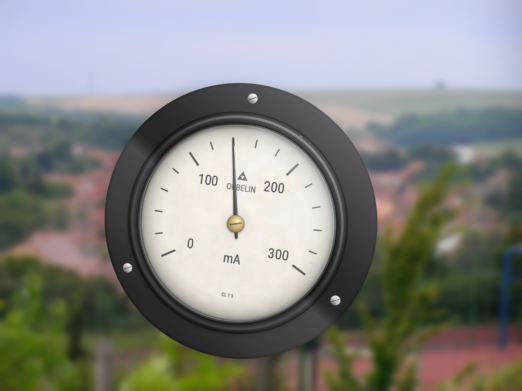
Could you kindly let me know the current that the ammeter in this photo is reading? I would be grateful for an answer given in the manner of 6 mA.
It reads 140 mA
